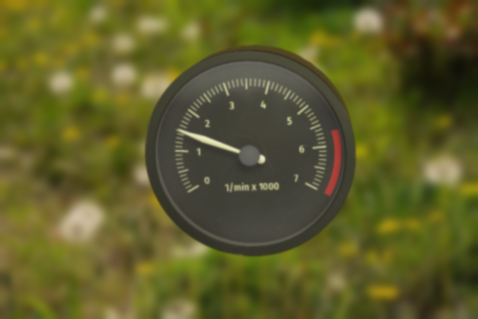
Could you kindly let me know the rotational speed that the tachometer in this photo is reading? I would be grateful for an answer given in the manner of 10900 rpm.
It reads 1500 rpm
